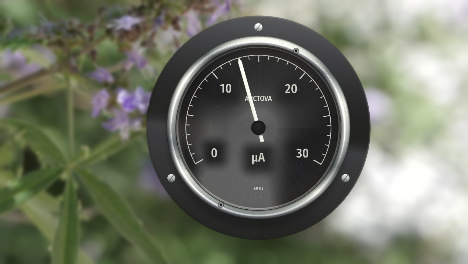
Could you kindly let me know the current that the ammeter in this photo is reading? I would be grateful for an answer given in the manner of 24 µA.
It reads 13 µA
